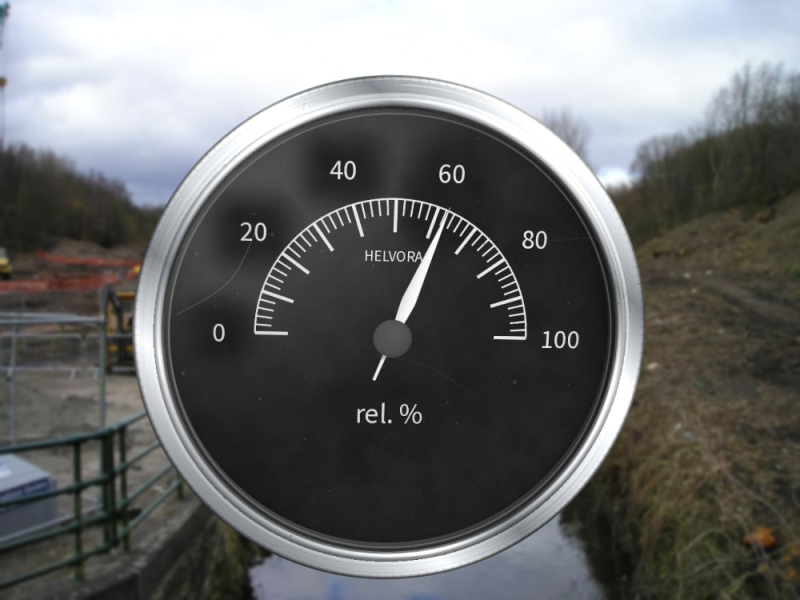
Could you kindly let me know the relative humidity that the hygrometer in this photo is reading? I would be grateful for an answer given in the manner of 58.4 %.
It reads 62 %
